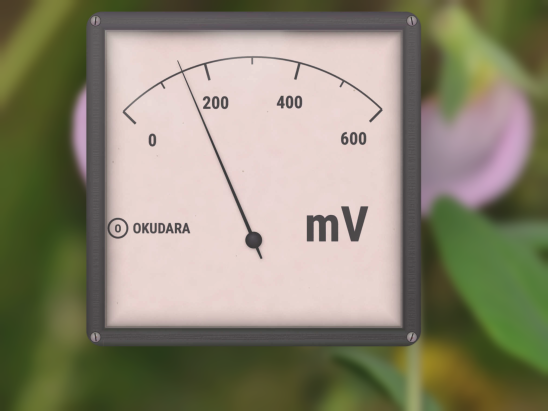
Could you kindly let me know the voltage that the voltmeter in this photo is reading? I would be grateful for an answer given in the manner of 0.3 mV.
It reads 150 mV
